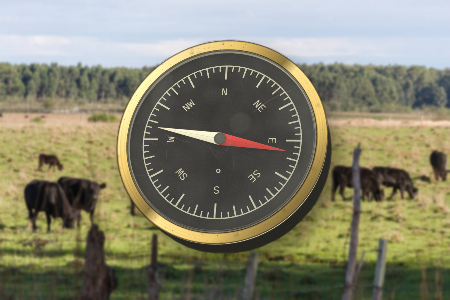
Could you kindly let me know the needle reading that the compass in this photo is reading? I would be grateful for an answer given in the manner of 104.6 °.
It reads 100 °
